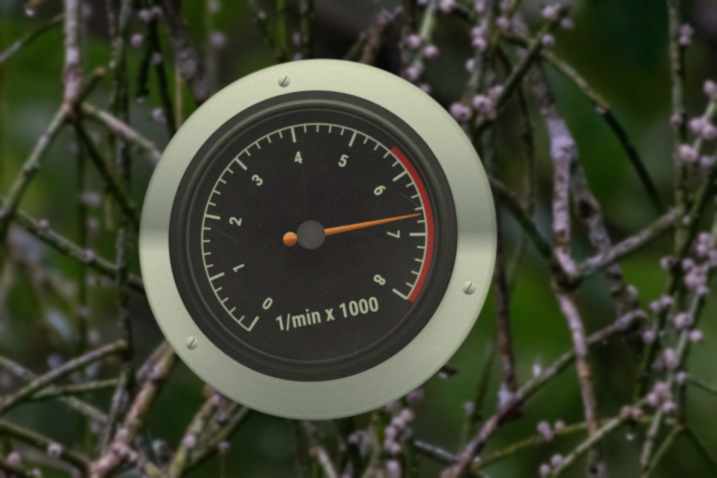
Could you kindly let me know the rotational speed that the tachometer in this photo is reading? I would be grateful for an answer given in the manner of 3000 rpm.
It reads 6700 rpm
